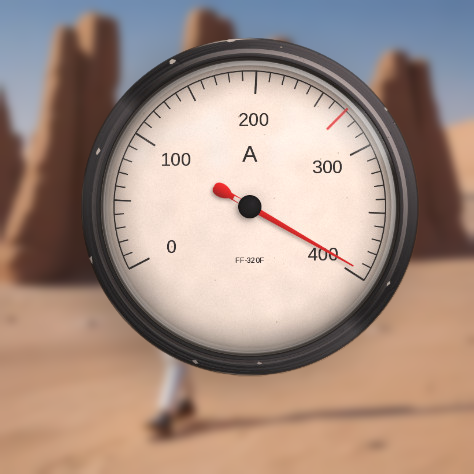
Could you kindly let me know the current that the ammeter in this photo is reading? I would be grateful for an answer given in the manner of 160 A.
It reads 395 A
